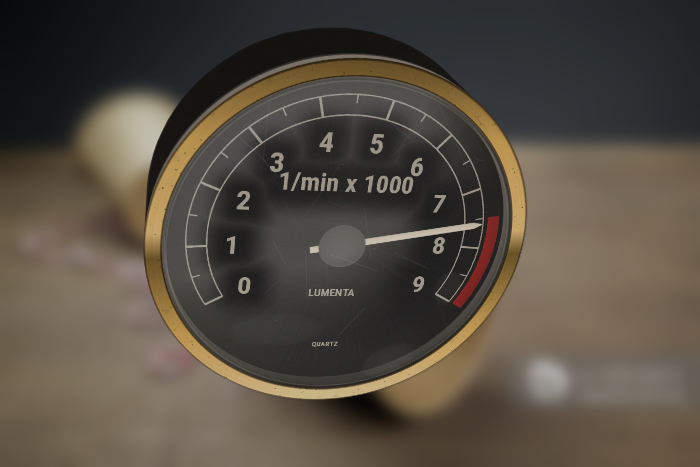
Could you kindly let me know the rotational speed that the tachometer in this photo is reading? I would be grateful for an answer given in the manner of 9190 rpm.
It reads 7500 rpm
